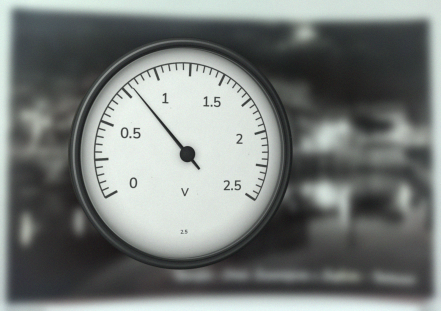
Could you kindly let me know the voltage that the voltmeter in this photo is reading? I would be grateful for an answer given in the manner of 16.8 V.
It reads 0.8 V
